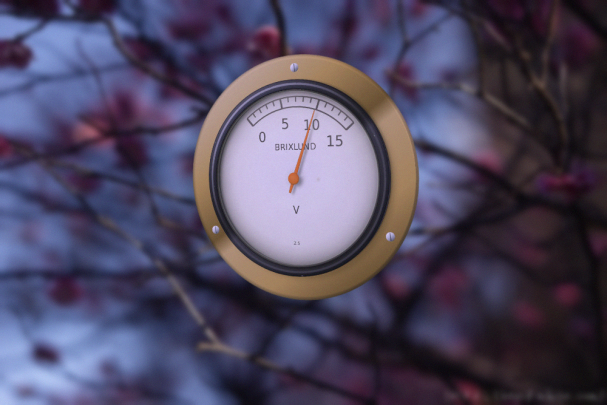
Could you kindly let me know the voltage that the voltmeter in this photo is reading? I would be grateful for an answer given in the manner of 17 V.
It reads 10 V
